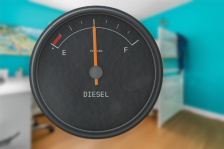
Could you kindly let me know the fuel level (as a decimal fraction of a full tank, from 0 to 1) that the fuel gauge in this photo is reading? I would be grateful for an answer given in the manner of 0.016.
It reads 0.5
